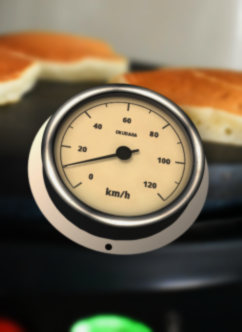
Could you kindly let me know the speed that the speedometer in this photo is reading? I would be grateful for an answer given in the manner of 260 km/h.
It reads 10 km/h
